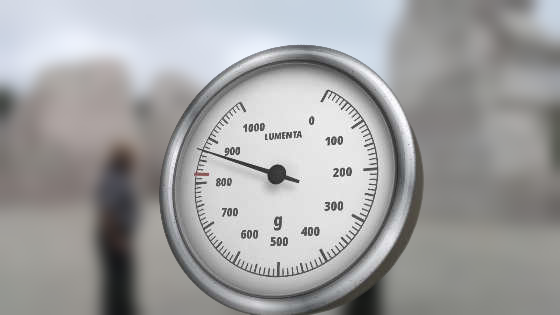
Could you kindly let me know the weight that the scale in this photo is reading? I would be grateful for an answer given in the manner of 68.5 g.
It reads 870 g
